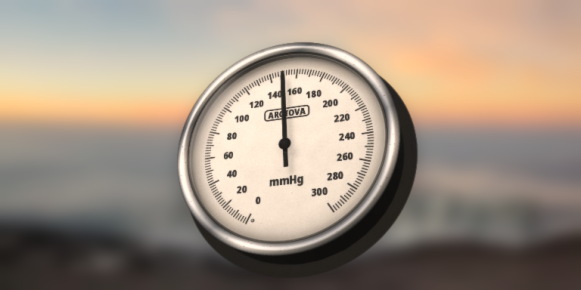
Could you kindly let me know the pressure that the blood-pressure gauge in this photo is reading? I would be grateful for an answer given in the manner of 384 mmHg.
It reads 150 mmHg
